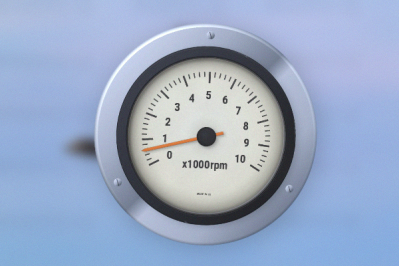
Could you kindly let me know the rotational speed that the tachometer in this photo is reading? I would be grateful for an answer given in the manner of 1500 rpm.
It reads 600 rpm
